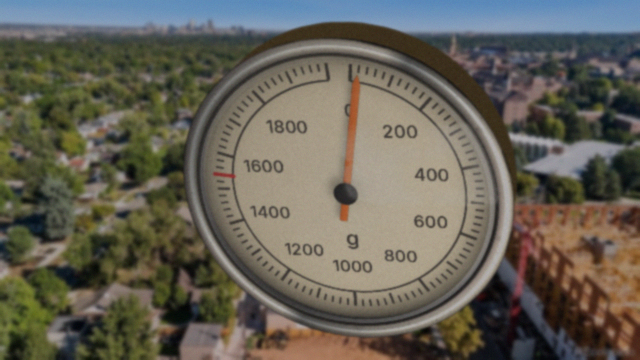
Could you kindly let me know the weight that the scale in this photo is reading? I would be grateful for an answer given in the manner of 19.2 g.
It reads 20 g
